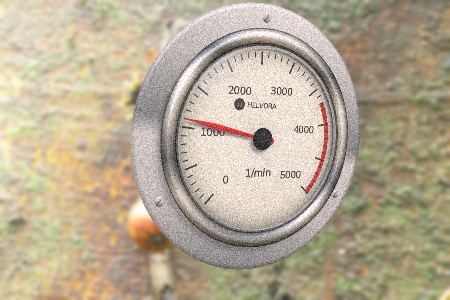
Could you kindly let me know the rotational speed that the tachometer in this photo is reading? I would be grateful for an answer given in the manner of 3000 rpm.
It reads 1100 rpm
